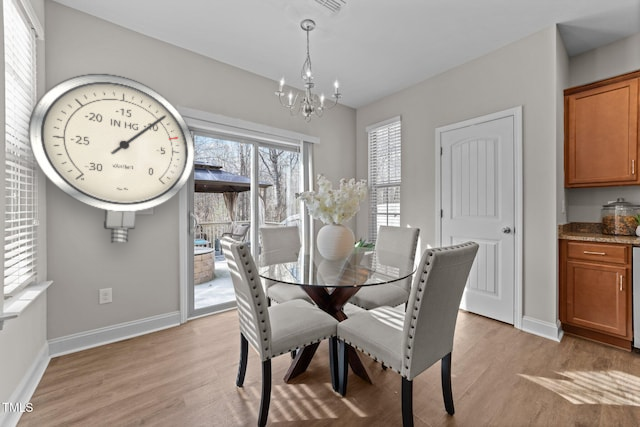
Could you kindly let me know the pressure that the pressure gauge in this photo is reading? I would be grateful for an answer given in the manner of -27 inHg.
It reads -10 inHg
